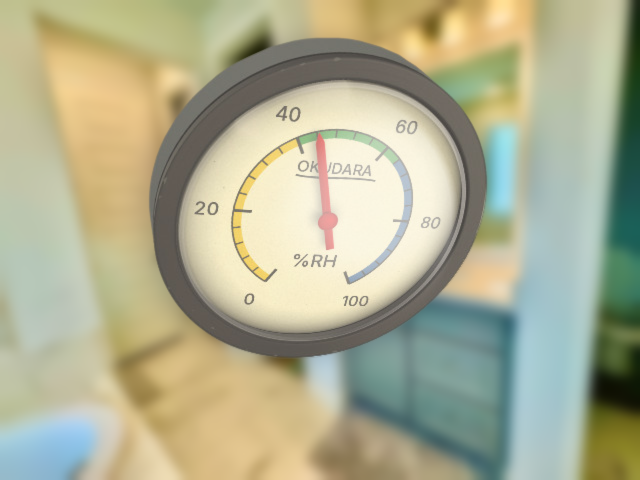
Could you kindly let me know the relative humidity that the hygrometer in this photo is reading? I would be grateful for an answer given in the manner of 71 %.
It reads 44 %
